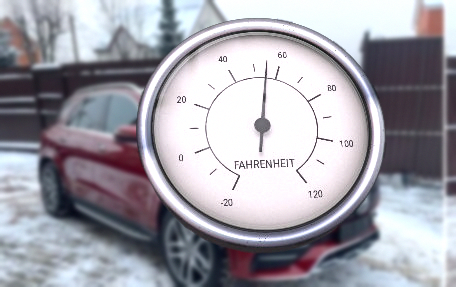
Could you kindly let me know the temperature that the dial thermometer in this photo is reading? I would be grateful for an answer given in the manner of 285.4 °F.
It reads 55 °F
